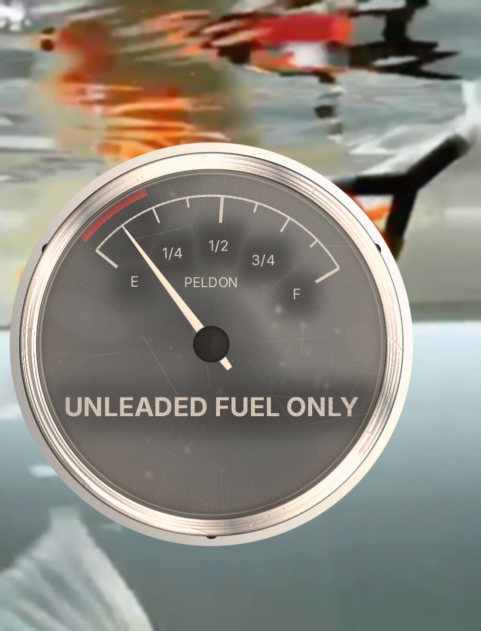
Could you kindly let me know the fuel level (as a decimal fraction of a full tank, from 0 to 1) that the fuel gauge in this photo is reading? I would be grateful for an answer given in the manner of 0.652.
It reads 0.125
